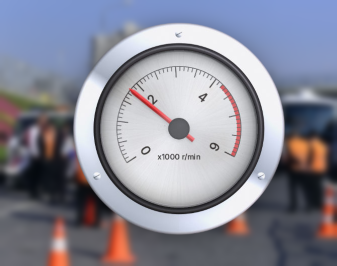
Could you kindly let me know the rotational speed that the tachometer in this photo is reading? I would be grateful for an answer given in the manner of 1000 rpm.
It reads 1800 rpm
